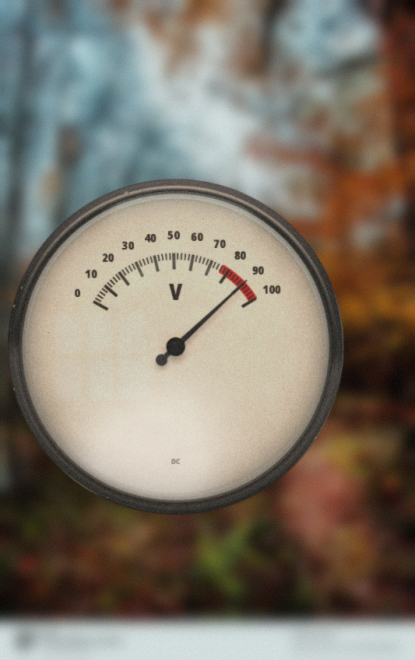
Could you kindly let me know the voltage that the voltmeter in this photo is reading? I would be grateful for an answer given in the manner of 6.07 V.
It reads 90 V
